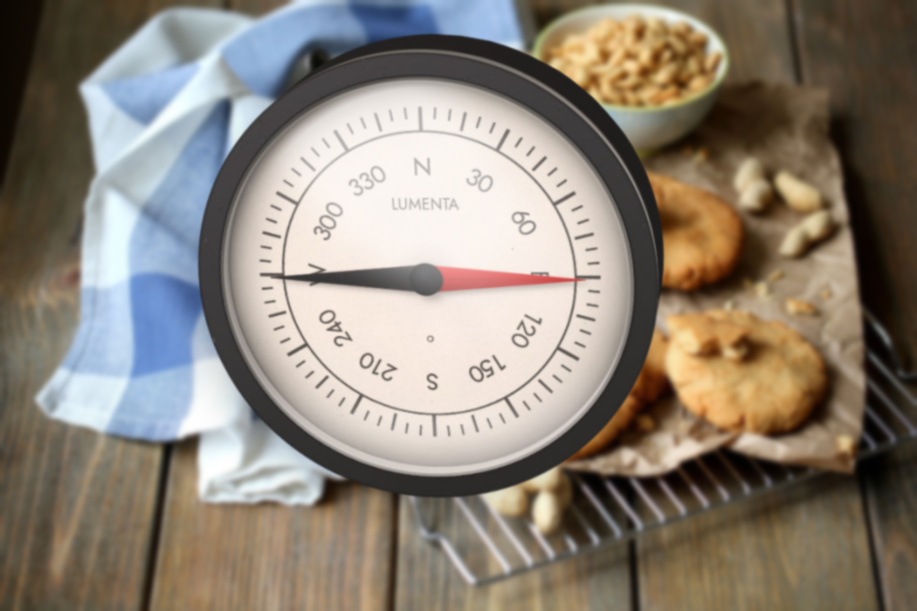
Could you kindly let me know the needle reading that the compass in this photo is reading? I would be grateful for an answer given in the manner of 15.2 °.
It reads 90 °
